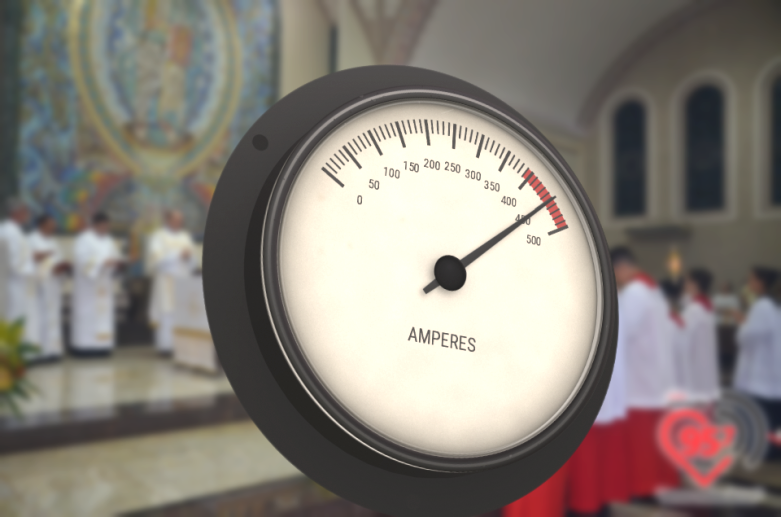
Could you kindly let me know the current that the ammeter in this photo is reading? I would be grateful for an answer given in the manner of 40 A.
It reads 450 A
